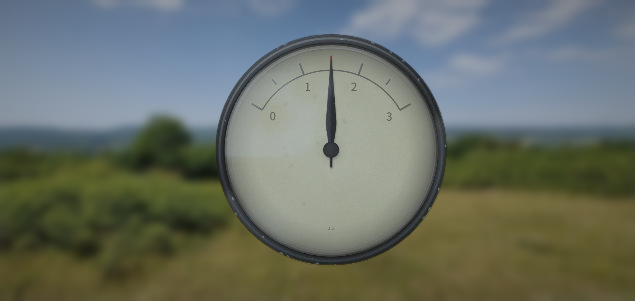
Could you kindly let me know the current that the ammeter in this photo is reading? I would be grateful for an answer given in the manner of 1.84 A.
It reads 1.5 A
